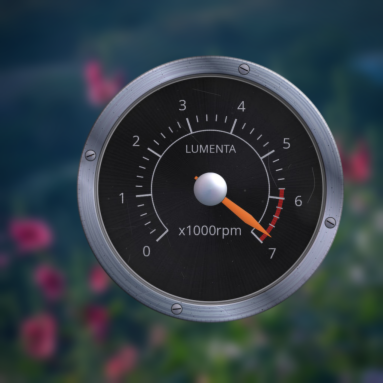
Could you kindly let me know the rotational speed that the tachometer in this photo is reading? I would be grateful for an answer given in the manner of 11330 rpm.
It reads 6800 rpm
